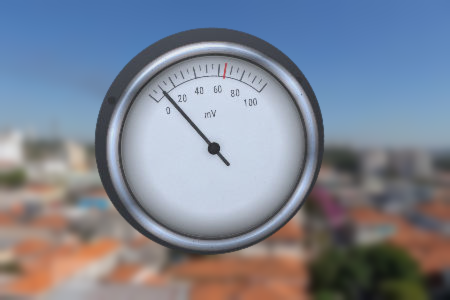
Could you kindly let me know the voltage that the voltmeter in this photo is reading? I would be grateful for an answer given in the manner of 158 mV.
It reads 10 mV
